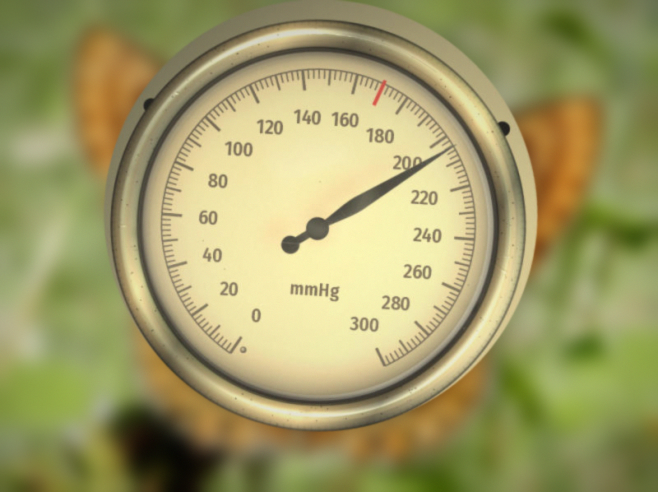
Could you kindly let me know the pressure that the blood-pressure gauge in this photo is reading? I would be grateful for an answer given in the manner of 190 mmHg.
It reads 204 mmHg
